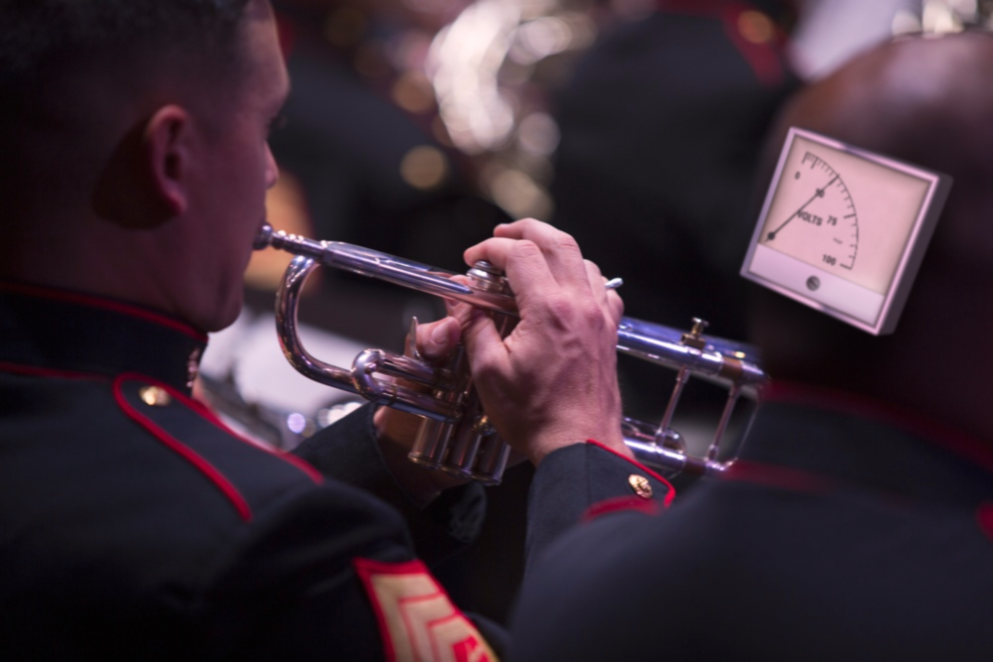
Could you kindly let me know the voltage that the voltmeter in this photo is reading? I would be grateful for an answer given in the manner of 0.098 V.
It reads 50 V
